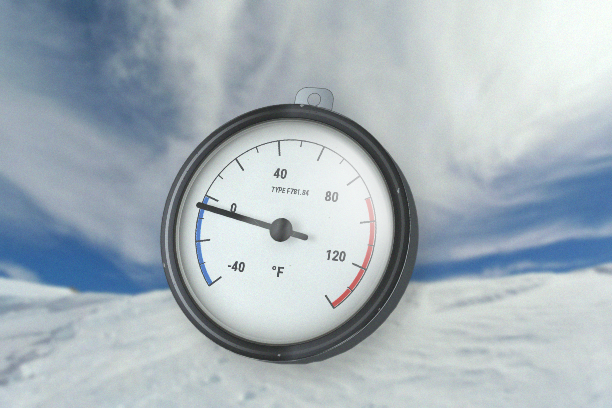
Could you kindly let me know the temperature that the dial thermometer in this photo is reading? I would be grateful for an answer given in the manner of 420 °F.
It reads -5 °F
